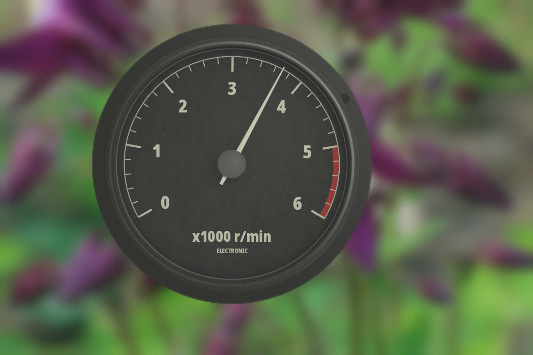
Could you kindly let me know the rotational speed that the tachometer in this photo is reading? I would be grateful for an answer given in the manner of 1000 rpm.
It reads 3700 rpm
